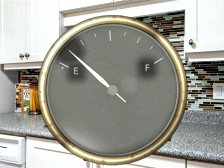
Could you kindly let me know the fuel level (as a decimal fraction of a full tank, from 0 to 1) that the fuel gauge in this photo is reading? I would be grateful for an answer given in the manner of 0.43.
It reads 0.125
